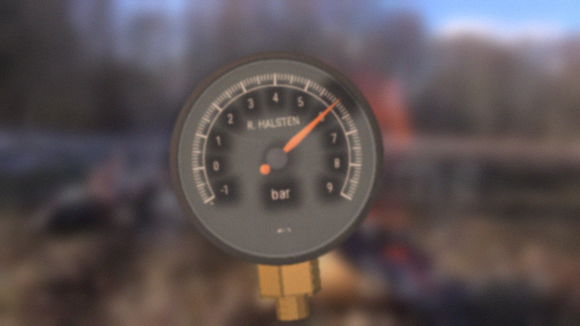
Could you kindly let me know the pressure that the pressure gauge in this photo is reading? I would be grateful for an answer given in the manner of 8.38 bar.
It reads 6 bar
